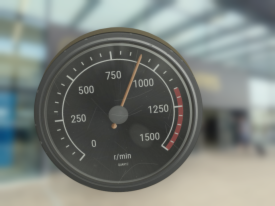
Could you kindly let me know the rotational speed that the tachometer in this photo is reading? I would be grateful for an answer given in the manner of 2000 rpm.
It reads 900 rpm
